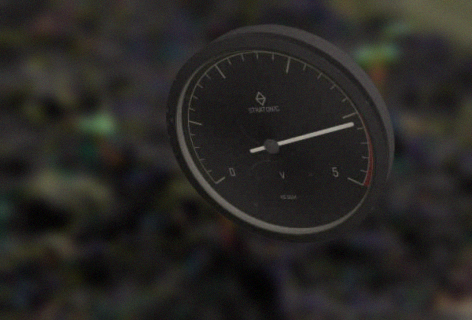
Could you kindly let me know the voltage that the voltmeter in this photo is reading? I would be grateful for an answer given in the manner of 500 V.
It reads 4.1 V
